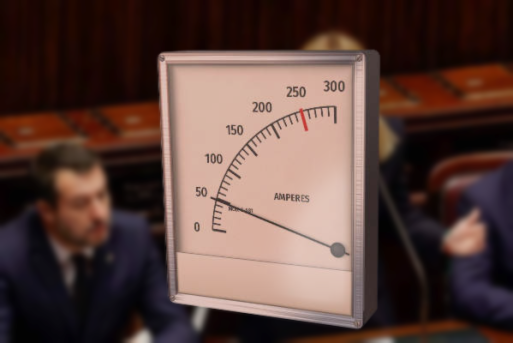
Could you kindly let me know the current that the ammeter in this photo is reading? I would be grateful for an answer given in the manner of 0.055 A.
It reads 50 A
